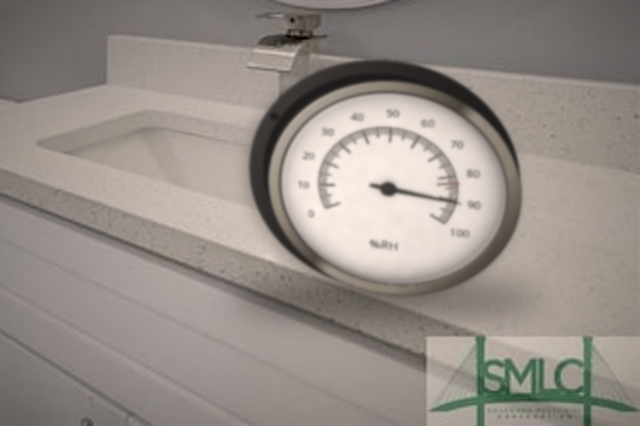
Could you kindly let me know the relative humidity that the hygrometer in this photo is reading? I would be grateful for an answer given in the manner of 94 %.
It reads 90 %
